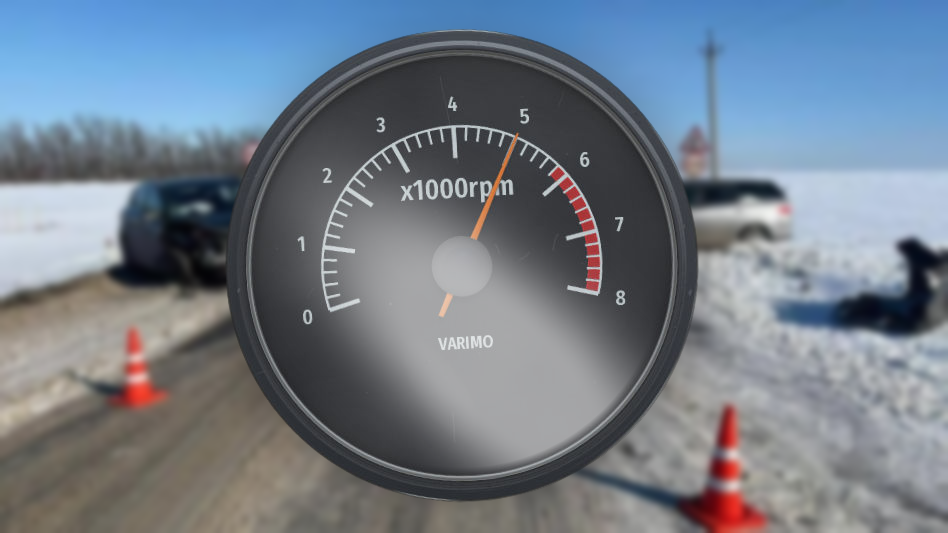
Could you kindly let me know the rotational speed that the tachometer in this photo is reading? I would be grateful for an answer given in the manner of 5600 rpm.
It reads 5000 rpm
